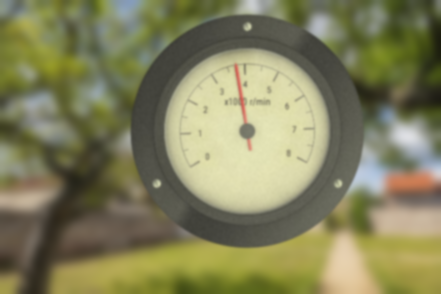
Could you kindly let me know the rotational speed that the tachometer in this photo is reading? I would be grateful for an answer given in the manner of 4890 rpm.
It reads 3750 rpm
